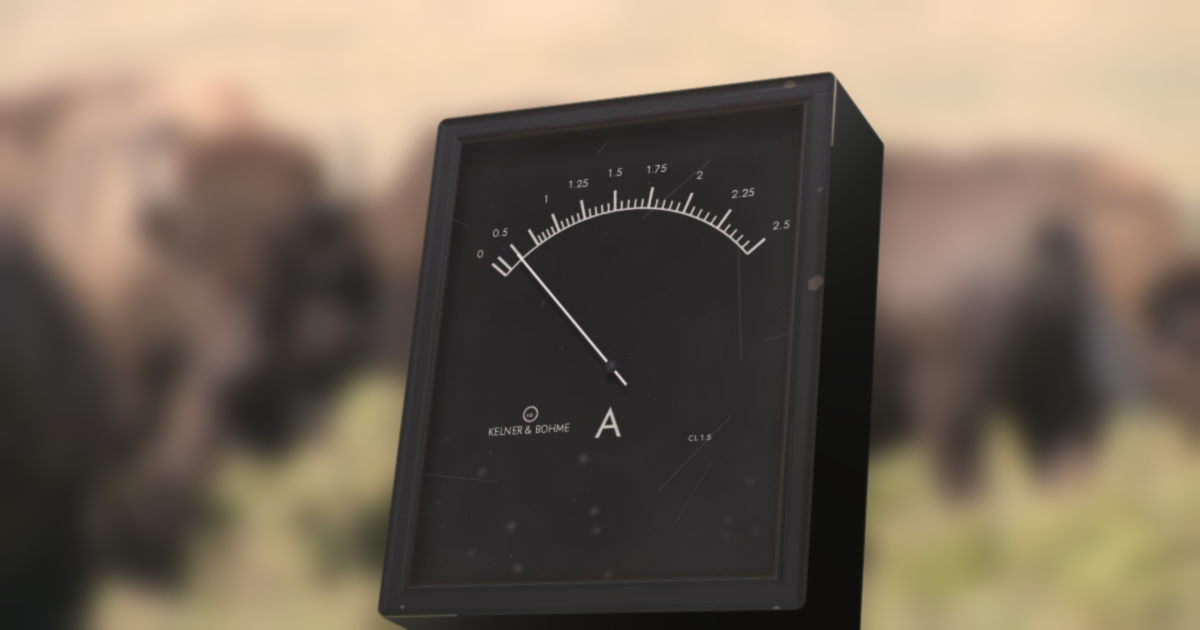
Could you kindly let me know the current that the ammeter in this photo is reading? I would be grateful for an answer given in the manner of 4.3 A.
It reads 0.5 A
